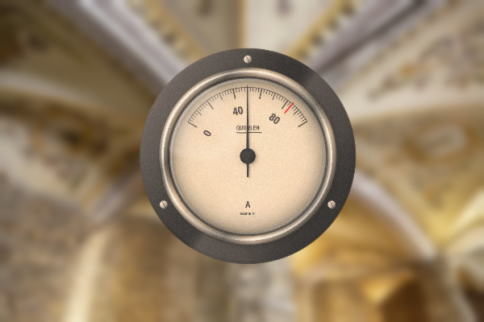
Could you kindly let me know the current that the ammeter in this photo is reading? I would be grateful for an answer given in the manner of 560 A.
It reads 50 A
